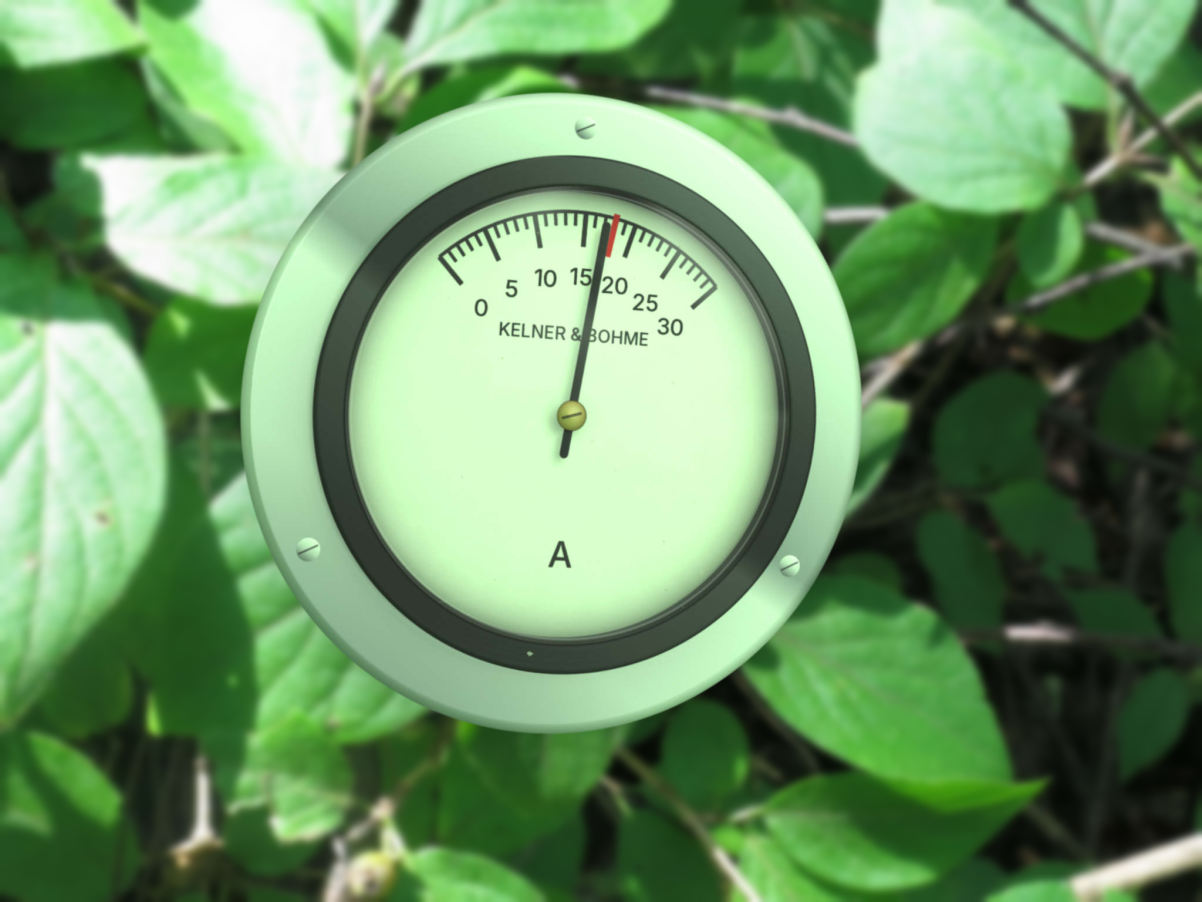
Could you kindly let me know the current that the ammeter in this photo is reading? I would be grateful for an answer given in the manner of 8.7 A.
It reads 17 A
